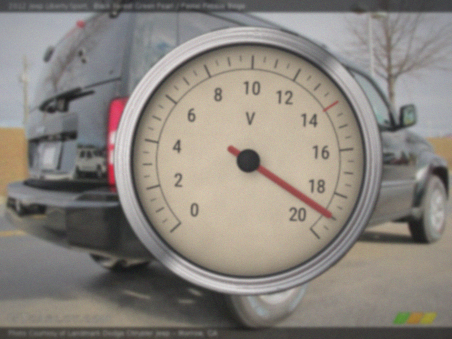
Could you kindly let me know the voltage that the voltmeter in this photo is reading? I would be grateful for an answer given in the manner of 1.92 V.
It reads 19 V
